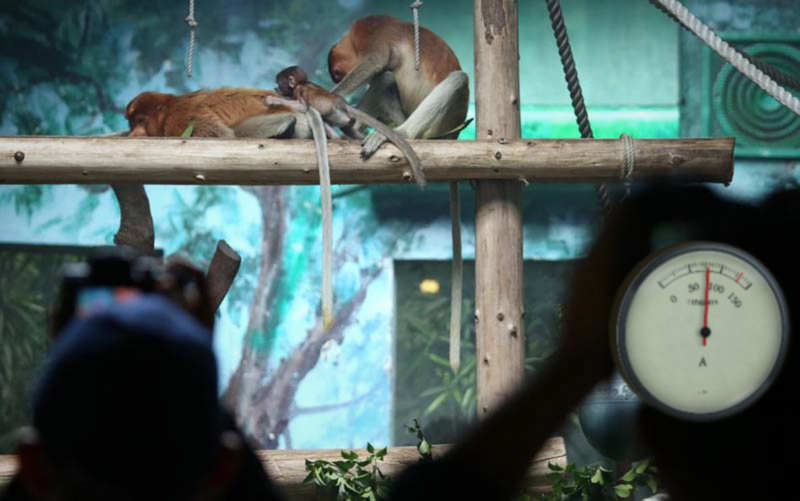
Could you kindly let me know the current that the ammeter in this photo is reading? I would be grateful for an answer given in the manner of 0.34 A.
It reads 75 A
